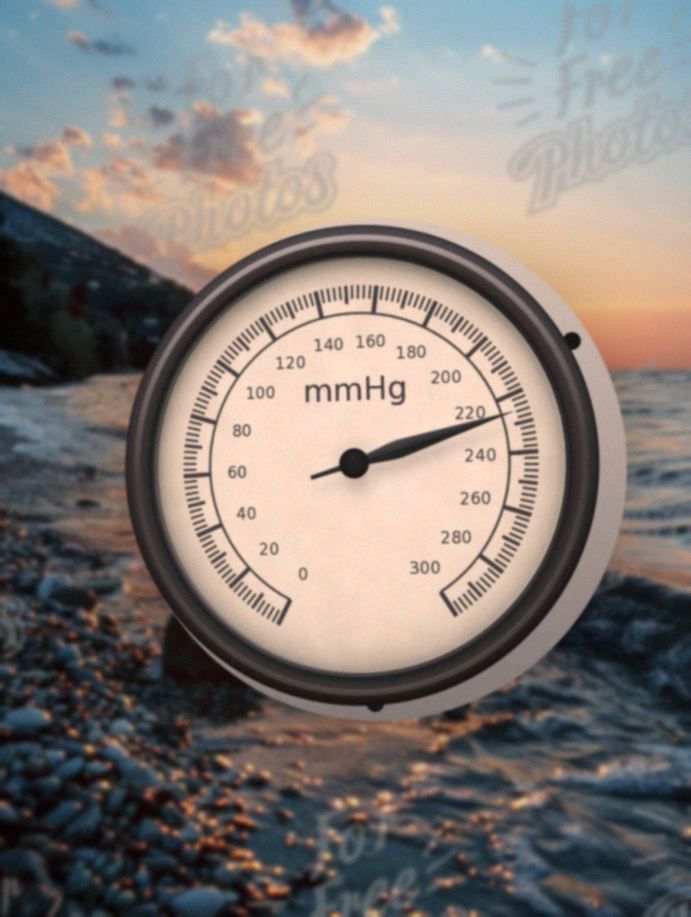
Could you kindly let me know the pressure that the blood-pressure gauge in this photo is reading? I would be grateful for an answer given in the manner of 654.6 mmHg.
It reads 226 mmHg
